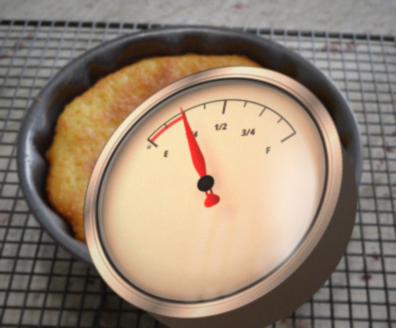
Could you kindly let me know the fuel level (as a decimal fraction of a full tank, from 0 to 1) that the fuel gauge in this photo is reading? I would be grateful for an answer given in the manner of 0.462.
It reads 0.25
